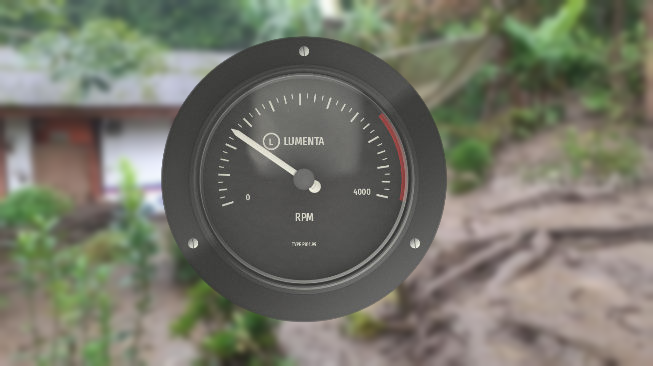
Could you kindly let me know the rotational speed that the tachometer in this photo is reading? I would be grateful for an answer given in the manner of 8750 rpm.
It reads 1000 rpm
